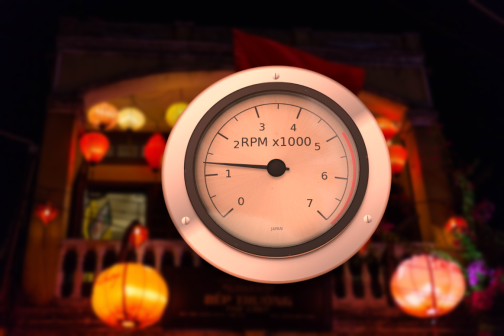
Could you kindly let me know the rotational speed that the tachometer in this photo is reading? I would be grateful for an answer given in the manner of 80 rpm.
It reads 1250 rpm
